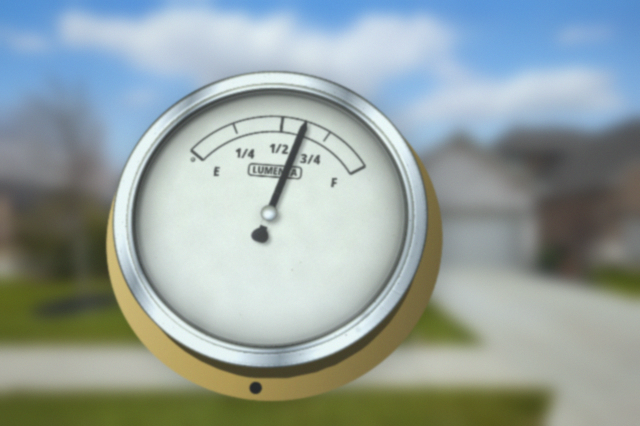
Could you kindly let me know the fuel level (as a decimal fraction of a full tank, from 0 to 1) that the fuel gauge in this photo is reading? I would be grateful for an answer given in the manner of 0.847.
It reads 0.625
